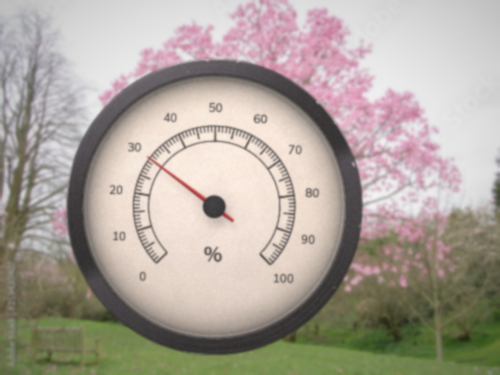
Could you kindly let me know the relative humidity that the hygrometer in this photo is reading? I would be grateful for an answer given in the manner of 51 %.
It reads 30 %
